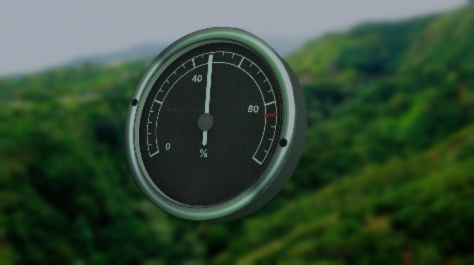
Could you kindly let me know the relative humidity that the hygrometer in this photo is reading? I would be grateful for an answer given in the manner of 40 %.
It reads 48 %
